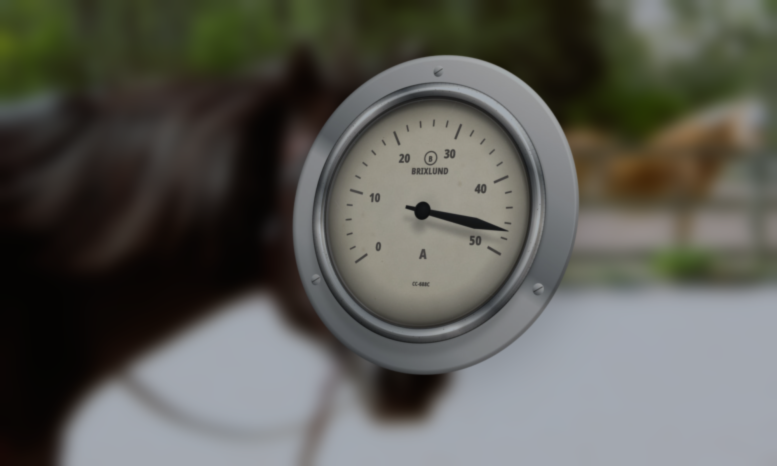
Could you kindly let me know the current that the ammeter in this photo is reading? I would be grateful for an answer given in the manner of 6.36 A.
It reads 47 A
